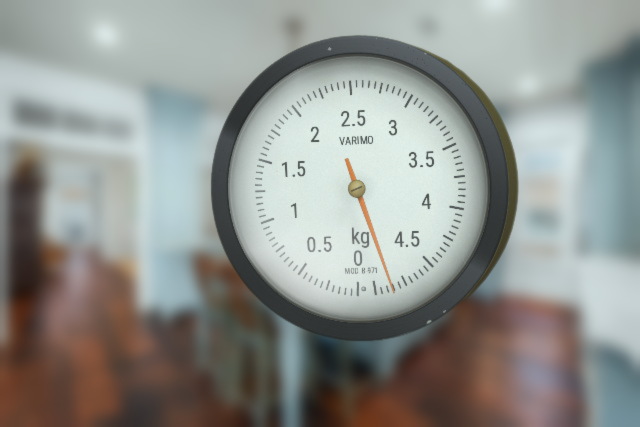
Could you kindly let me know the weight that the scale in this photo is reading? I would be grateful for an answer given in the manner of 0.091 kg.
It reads 4.85 kg
